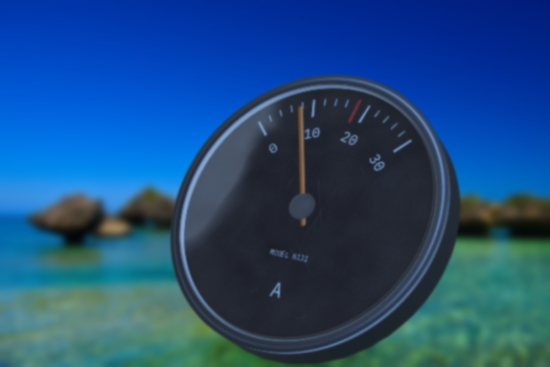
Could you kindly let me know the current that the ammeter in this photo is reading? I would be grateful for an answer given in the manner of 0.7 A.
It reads 8 A
